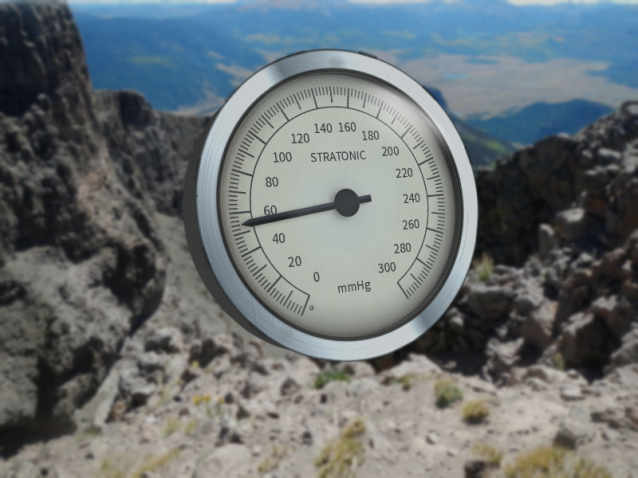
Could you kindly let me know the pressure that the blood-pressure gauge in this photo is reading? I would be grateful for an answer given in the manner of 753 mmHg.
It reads 54 mmHg
